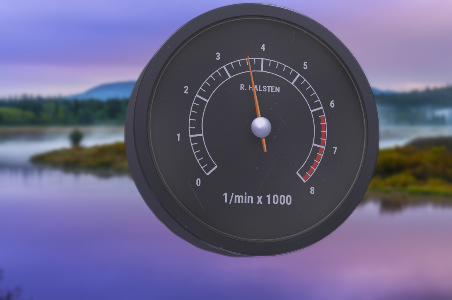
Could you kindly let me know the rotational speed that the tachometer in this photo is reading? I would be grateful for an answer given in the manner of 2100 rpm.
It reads 3600 rpm
